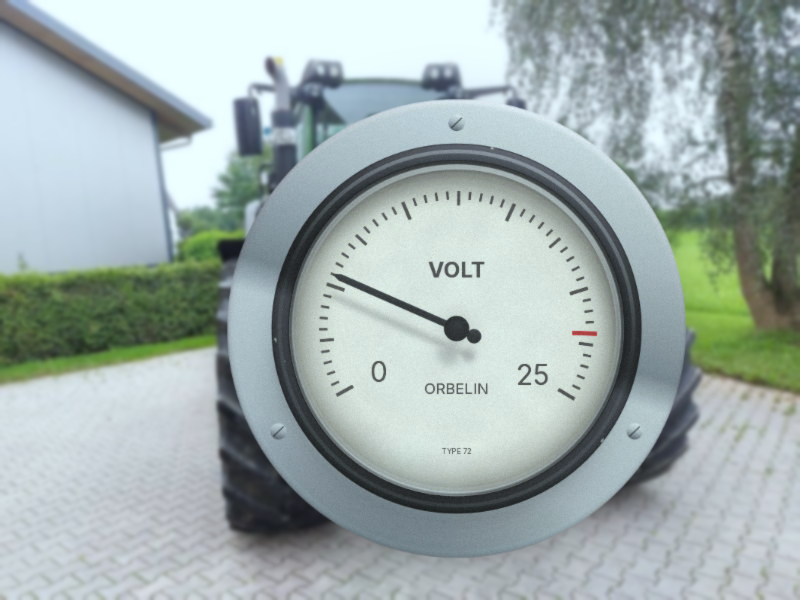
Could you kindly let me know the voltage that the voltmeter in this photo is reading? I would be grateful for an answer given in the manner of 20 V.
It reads 5.5 V
